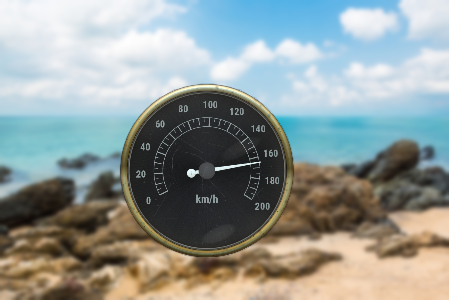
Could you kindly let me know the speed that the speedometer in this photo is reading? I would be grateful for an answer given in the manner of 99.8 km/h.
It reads 165 km/h
